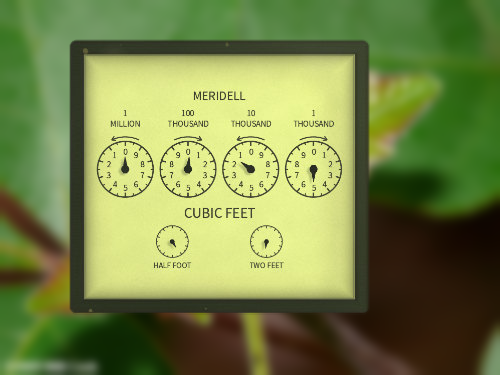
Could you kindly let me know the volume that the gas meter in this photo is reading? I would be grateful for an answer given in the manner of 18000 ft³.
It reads 1500 ft³
